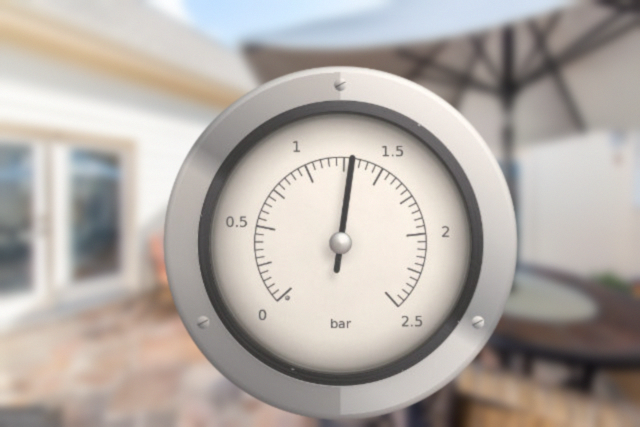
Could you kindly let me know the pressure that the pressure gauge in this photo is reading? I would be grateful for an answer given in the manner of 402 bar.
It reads 1.3 bar
